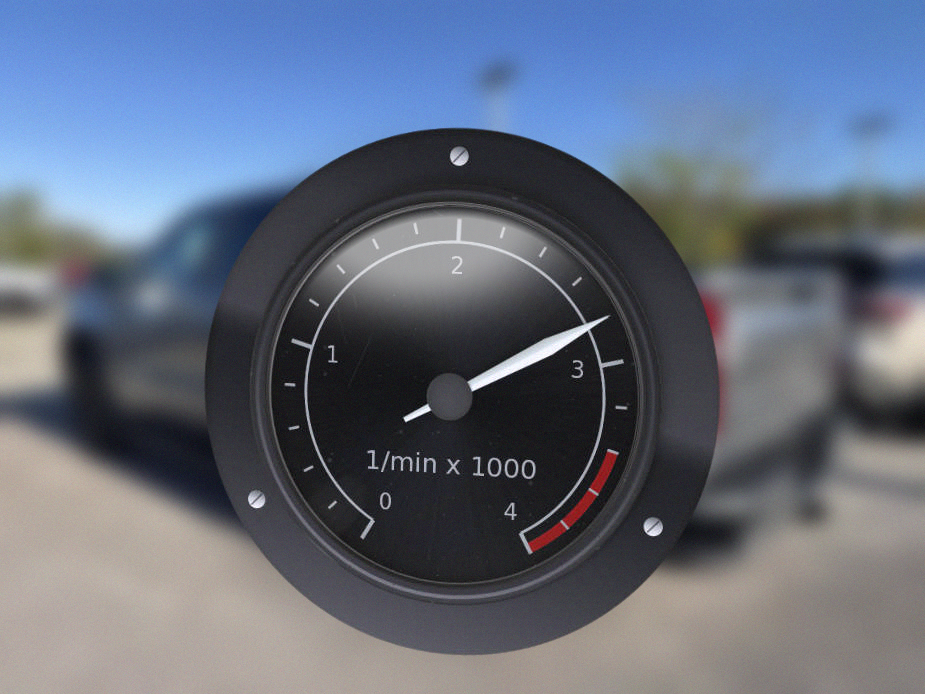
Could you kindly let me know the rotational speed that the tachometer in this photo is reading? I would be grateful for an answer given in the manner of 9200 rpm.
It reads 2800 rpm
